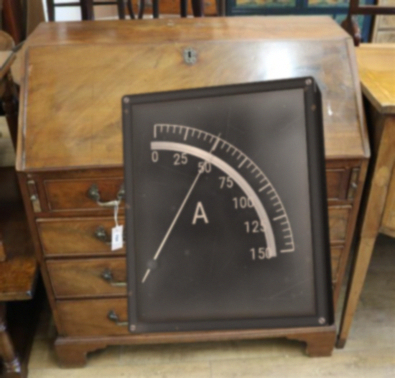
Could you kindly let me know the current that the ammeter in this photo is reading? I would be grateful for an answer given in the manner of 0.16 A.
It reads 50 A
